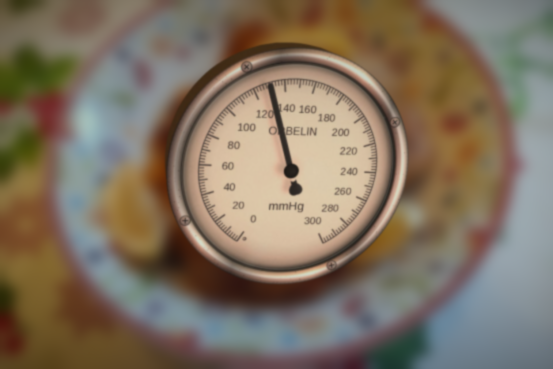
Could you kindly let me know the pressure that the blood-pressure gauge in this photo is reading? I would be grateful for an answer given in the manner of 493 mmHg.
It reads 130 mmHg
